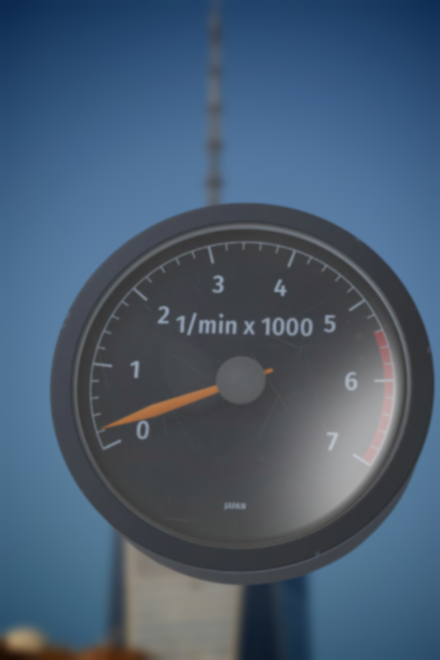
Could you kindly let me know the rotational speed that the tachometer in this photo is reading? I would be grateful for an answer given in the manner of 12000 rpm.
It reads 200 rpm
